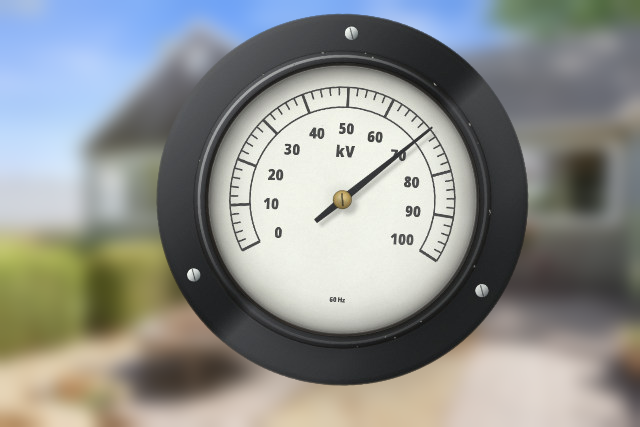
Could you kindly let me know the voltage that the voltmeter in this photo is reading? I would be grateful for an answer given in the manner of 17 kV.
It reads 70 kV
